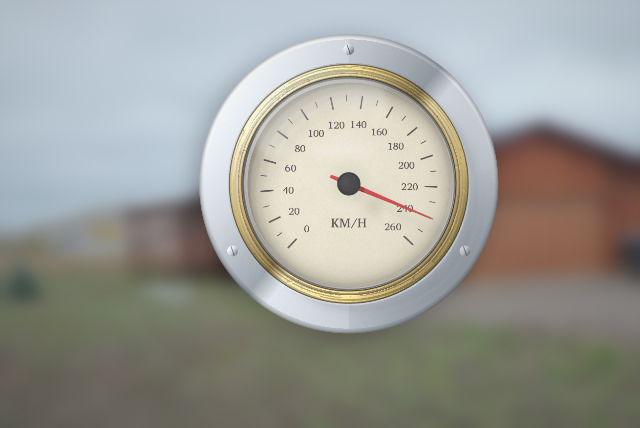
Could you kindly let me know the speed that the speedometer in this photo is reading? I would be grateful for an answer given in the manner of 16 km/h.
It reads 240 km/h
